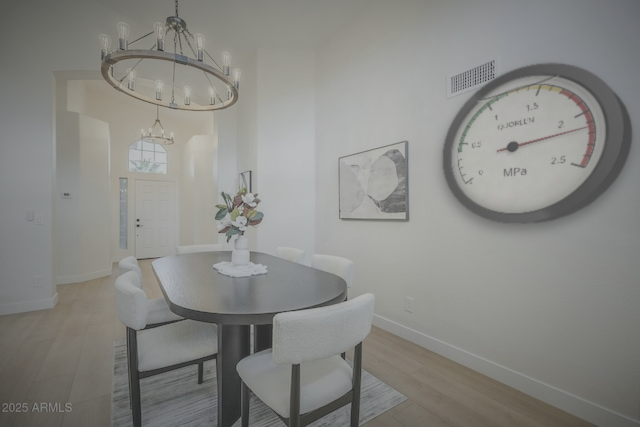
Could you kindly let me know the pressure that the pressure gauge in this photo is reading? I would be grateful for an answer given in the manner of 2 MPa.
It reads 2.15 MPa
